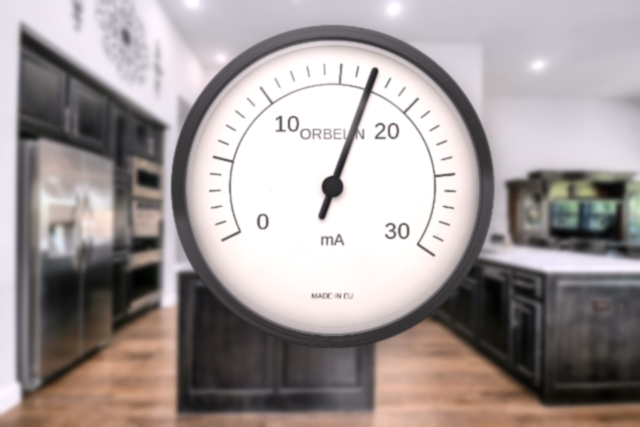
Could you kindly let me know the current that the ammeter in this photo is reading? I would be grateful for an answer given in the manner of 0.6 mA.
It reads 17 mA
